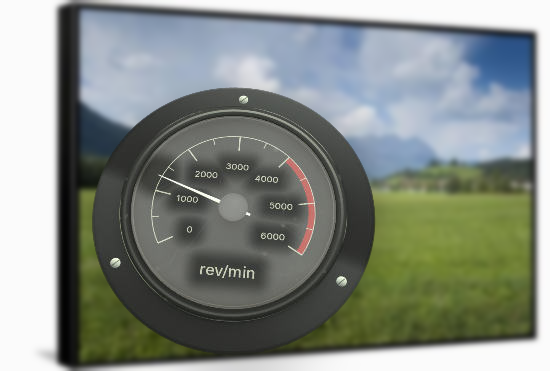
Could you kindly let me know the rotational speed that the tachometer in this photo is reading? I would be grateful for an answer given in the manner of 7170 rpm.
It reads 1250 rpm
